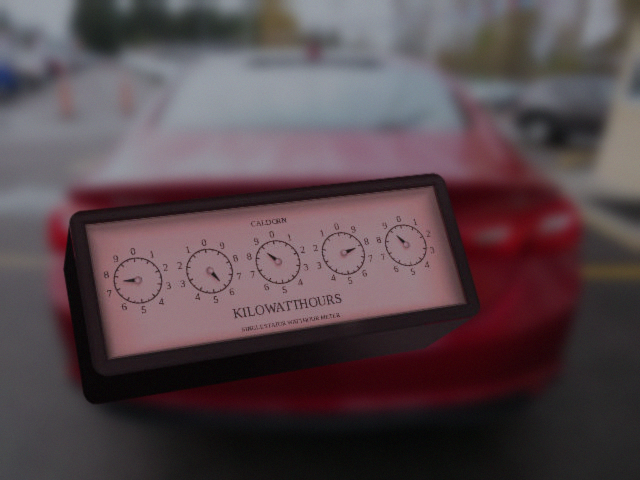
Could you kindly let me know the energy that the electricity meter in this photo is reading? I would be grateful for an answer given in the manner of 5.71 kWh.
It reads 75879 kWh
